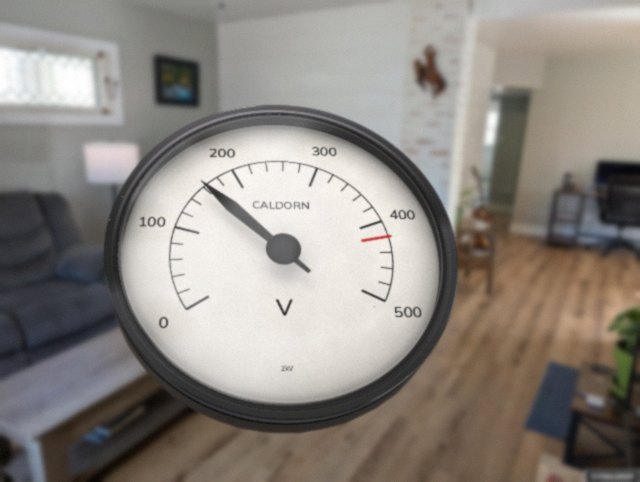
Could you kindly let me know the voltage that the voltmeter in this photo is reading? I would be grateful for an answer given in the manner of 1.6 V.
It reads 160 V
